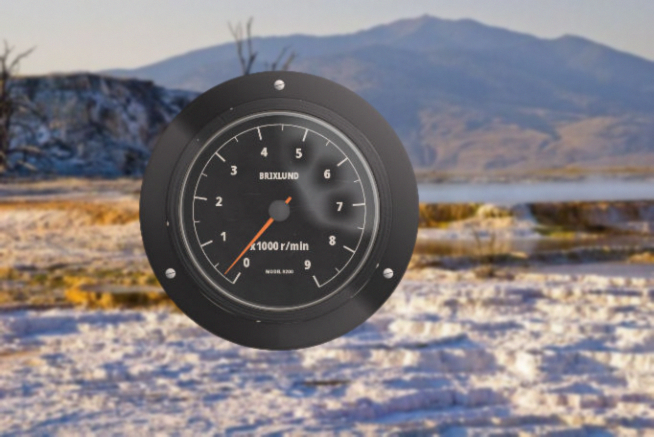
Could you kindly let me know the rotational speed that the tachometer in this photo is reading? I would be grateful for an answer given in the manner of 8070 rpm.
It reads 250 rpm
